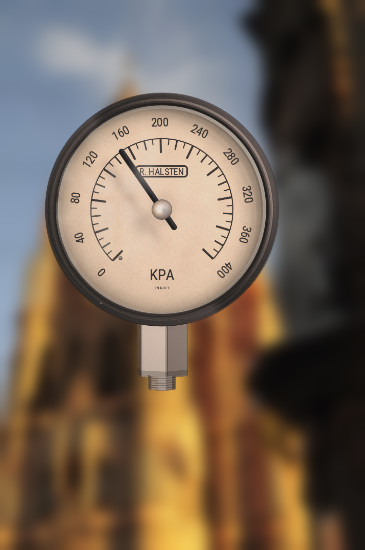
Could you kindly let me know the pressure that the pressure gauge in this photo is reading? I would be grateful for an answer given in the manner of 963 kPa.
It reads 150 kPa
